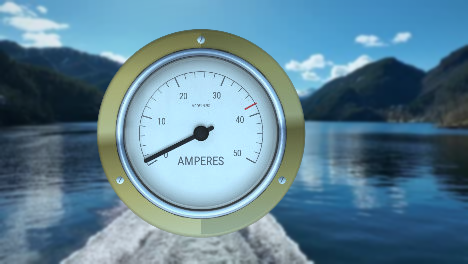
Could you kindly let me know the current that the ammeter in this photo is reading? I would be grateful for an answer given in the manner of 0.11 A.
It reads 1 A
